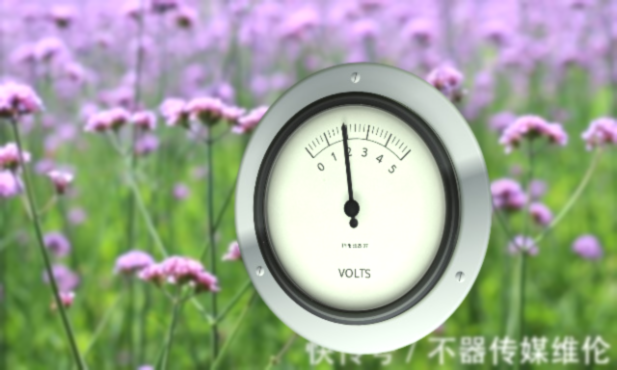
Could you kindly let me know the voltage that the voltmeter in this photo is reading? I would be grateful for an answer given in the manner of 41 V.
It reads 2 V
